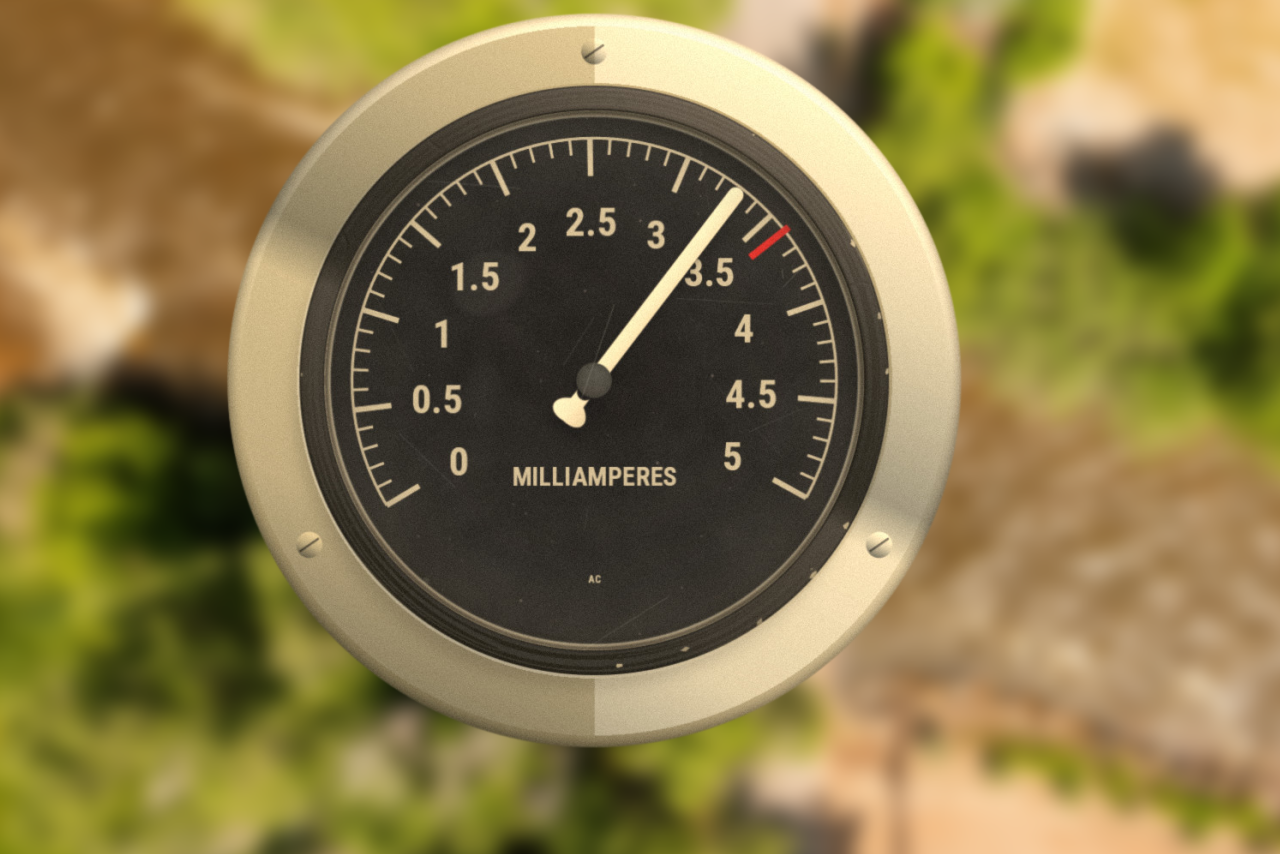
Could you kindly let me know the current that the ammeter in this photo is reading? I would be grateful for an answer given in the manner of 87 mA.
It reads 3.3 mA
